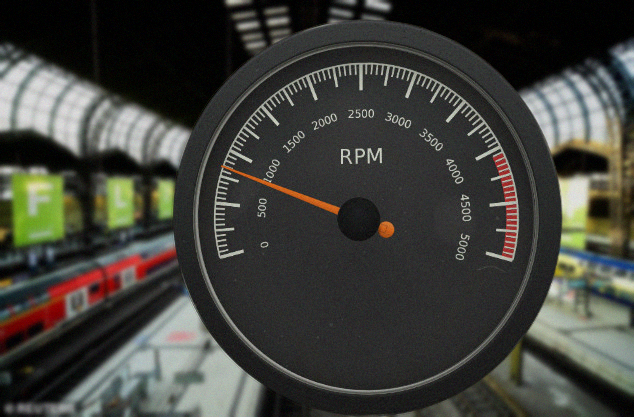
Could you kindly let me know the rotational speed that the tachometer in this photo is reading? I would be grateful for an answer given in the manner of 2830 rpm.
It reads 850 rpm
